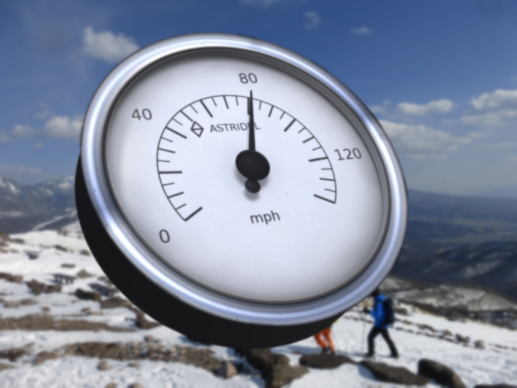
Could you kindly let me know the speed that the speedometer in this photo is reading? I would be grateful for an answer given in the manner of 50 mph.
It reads 80 mph
